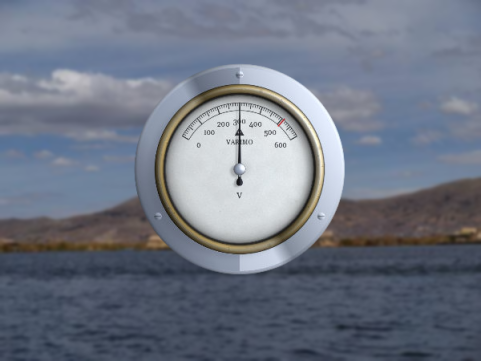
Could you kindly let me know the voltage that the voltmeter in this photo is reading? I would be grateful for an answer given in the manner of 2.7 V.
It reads 300 V
